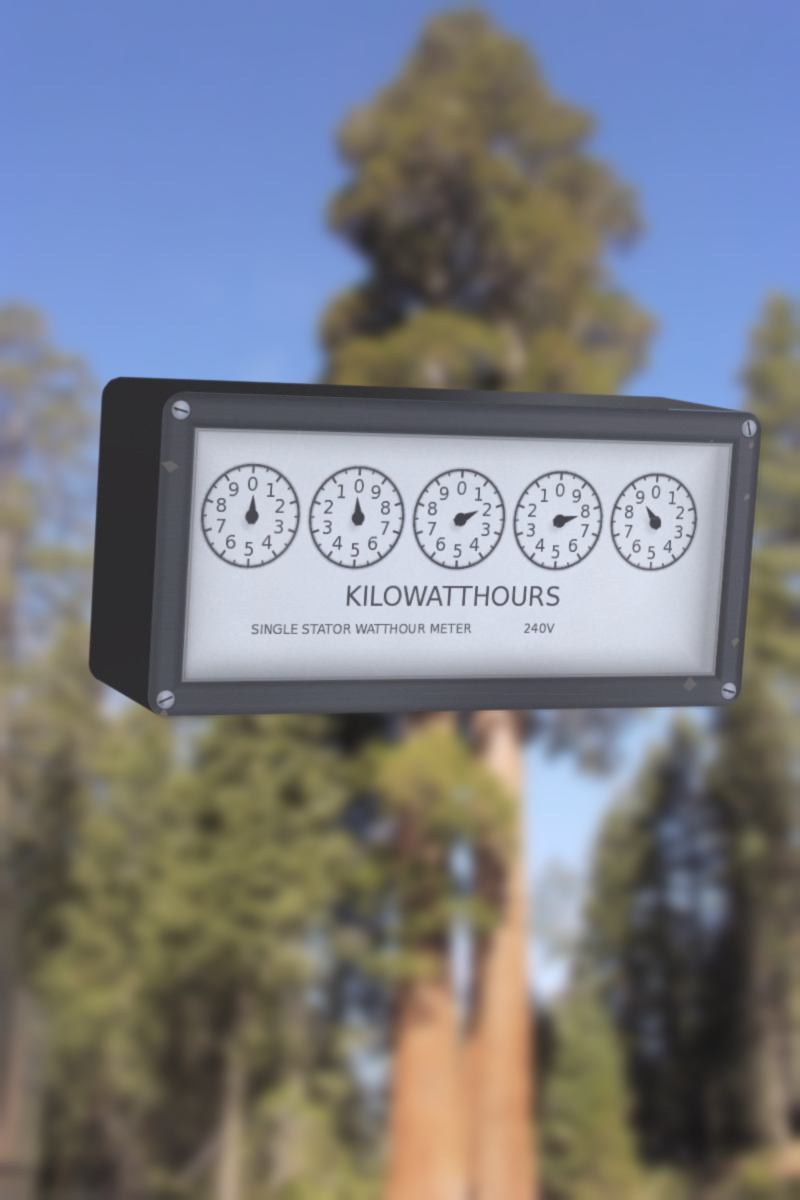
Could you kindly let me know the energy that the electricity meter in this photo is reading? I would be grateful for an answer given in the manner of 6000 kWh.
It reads 179 kWh
